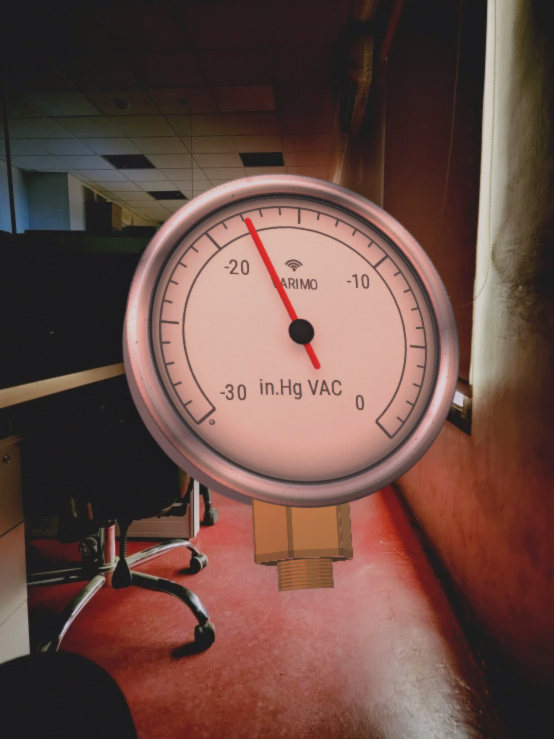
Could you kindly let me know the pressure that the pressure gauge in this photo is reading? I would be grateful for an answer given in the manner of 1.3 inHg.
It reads -18 inHg
